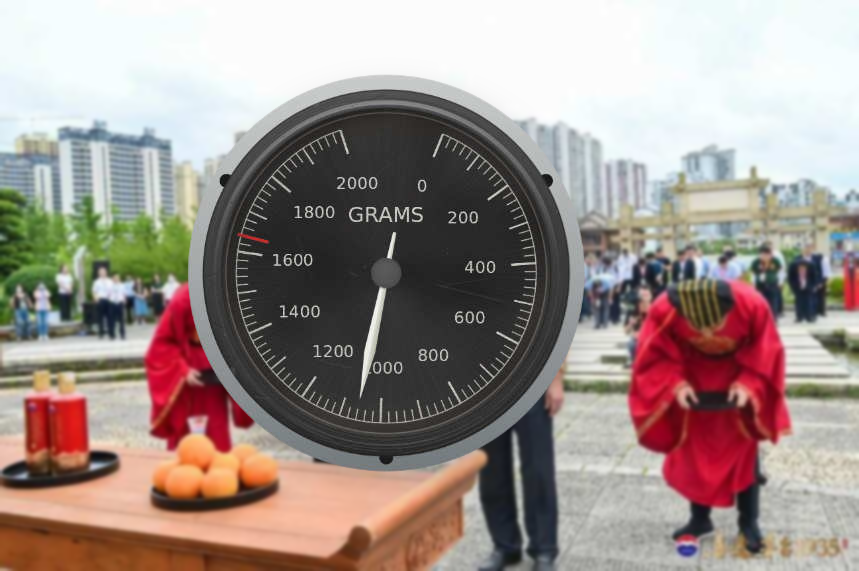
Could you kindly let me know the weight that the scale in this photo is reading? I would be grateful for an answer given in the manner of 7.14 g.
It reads 1060 g
